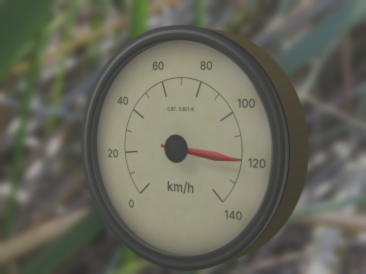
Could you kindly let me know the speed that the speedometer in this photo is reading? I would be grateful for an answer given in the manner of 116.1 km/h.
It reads 120 km/h
